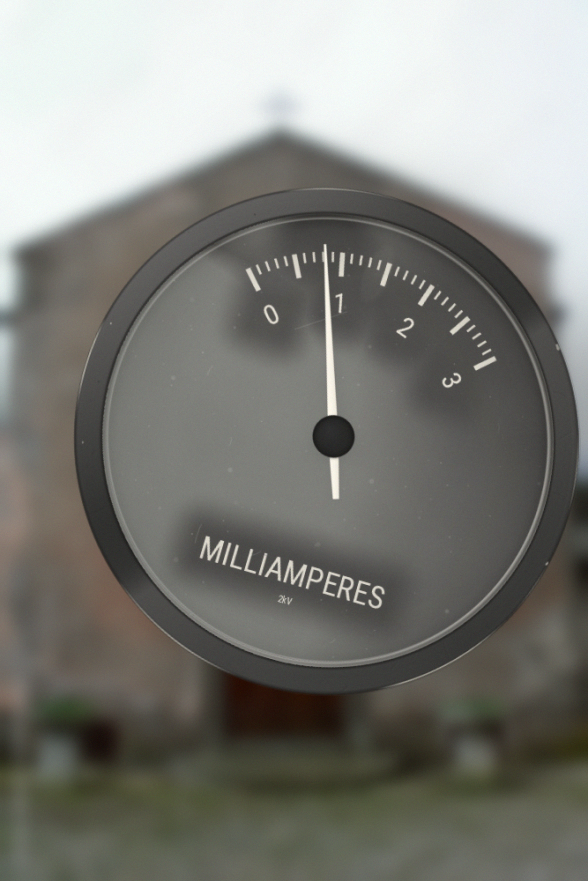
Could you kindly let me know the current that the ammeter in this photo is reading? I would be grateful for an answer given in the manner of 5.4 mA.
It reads 0.8 mA
